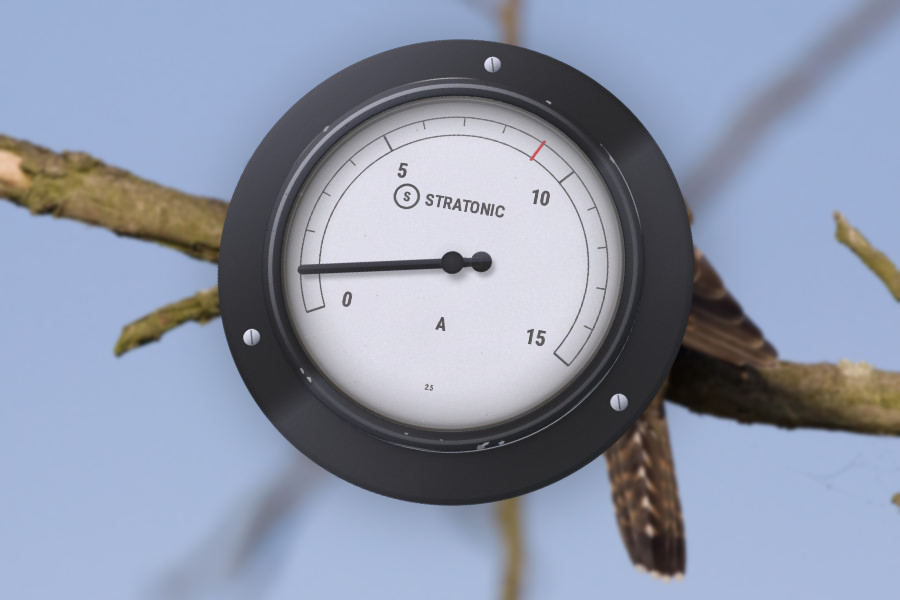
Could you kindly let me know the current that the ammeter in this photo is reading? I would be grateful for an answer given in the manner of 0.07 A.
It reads 1 A
